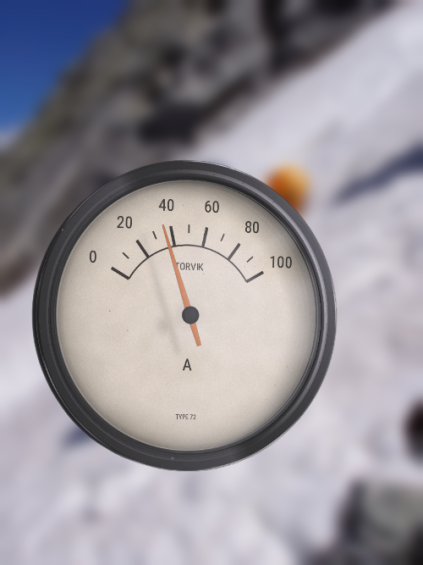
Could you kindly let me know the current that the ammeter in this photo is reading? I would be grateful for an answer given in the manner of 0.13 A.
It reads 35 A
